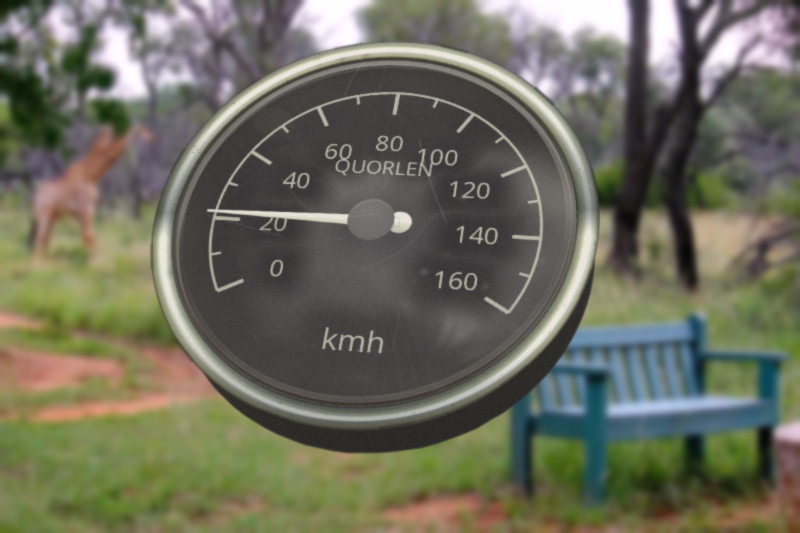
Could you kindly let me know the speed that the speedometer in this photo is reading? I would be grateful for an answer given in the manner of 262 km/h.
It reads 20 km/h
